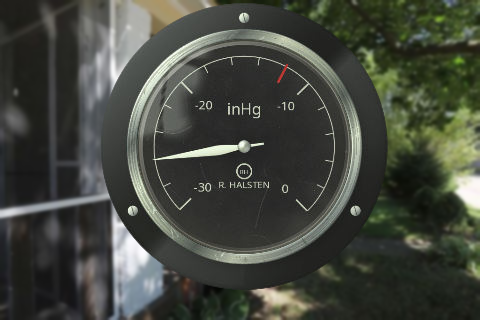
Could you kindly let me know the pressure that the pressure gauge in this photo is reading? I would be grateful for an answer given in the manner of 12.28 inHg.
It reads -26 inHg
